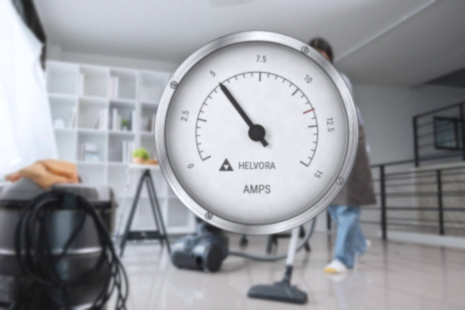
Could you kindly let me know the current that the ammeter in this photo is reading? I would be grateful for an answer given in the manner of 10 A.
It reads 5 A
